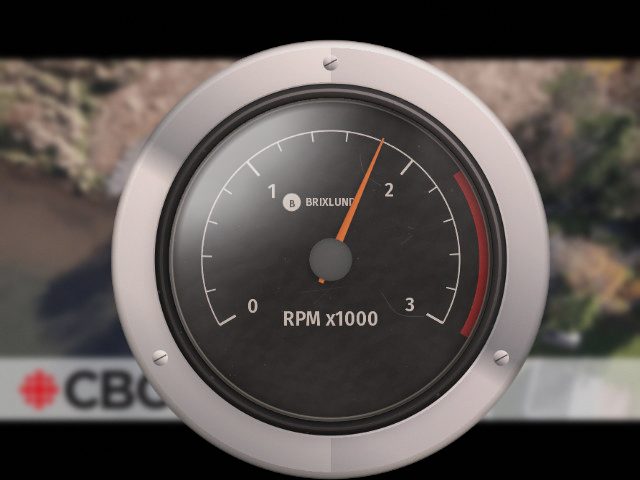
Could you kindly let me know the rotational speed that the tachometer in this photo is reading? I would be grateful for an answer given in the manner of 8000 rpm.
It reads 1800 rpm
